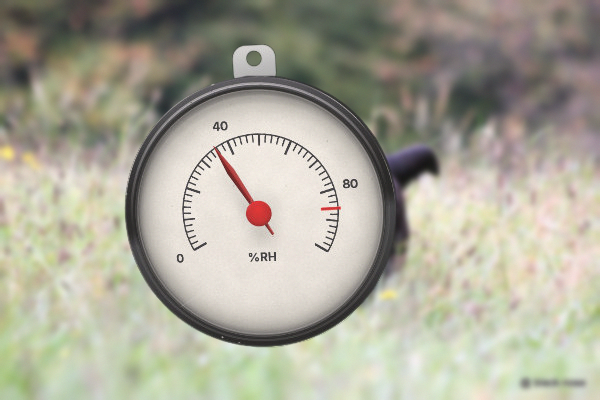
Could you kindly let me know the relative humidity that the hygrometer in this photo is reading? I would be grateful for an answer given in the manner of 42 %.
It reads 36 %
